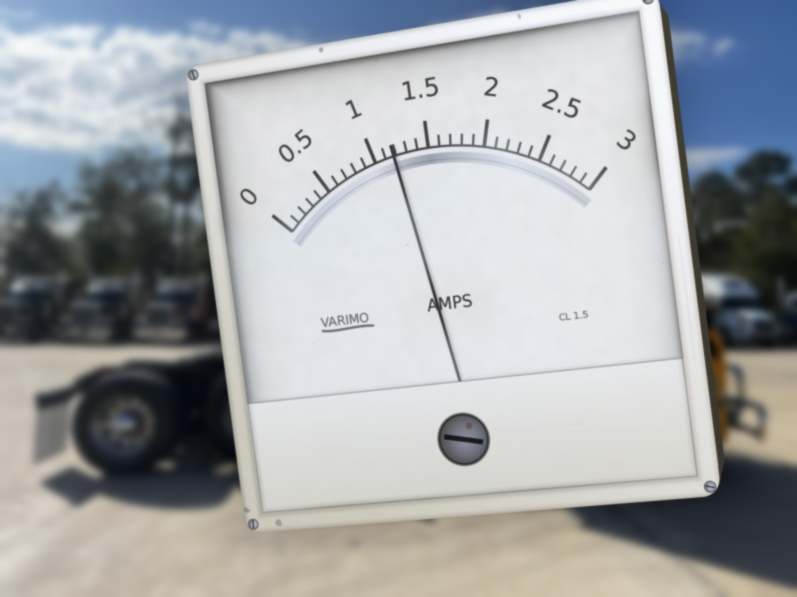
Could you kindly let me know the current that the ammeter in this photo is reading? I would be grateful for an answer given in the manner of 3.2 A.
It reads 1.2 A
